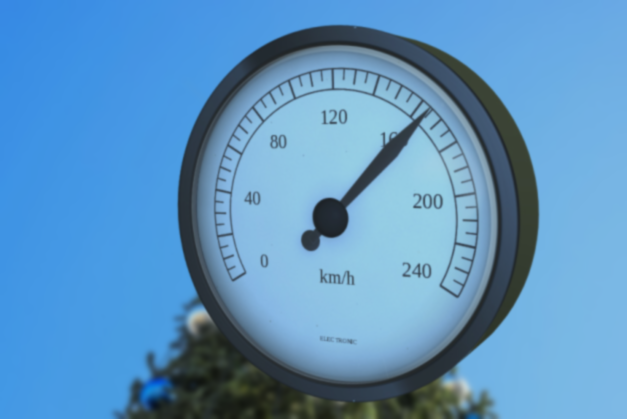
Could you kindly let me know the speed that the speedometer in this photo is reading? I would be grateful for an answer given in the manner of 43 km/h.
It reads 165 km/h
